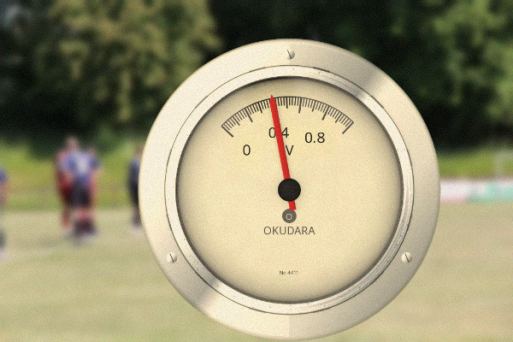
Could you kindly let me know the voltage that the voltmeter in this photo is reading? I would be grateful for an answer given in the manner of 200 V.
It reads 0.4 V
